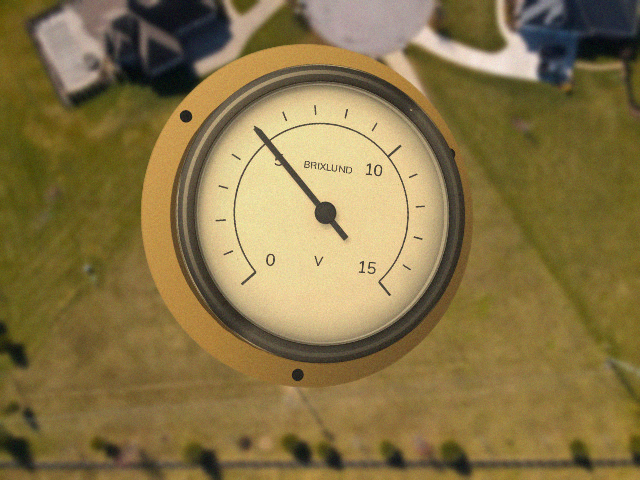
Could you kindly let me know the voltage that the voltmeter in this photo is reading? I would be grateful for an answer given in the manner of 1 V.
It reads 5 V
